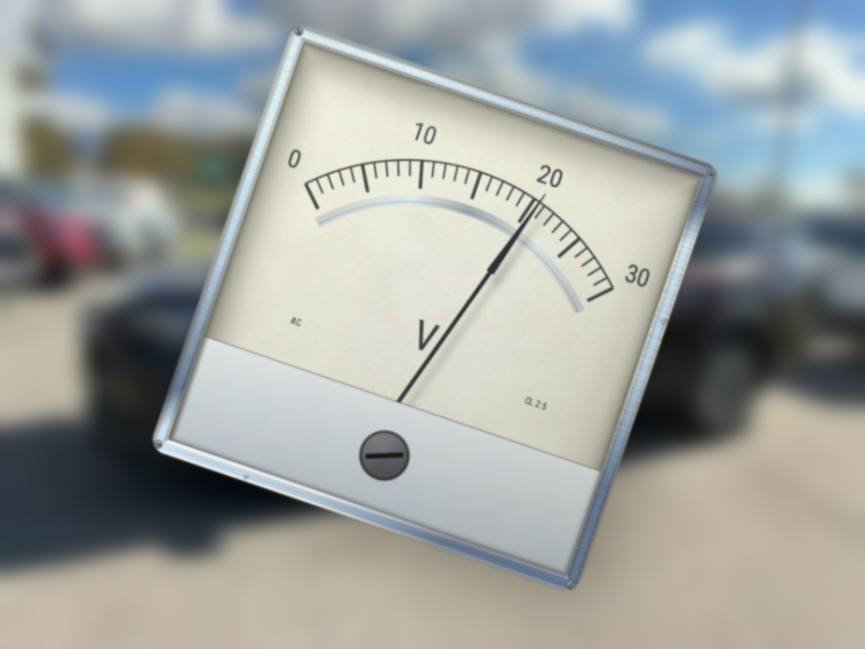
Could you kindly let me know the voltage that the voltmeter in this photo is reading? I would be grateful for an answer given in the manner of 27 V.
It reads 20.5 V
